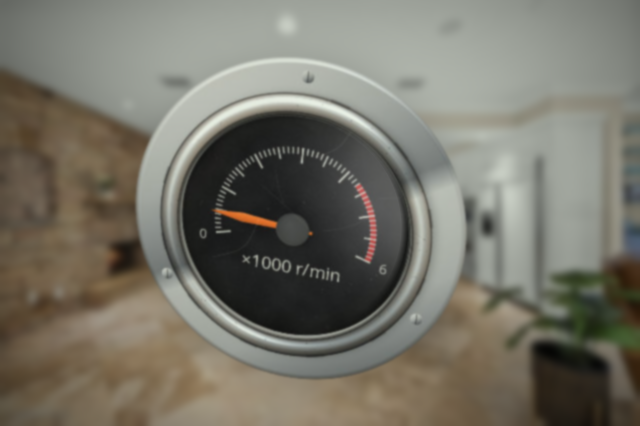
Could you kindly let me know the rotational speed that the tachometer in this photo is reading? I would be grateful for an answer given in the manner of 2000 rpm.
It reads 500 rpm
